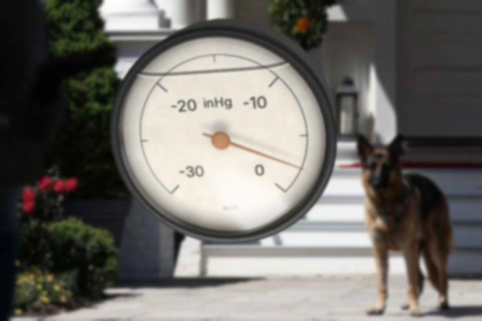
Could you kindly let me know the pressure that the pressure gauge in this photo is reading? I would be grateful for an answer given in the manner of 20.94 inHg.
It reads -2.5 inHg
